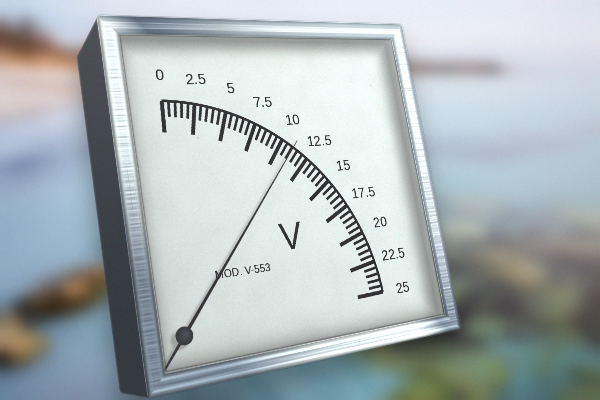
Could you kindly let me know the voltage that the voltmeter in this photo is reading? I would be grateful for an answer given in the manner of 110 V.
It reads 11 V
